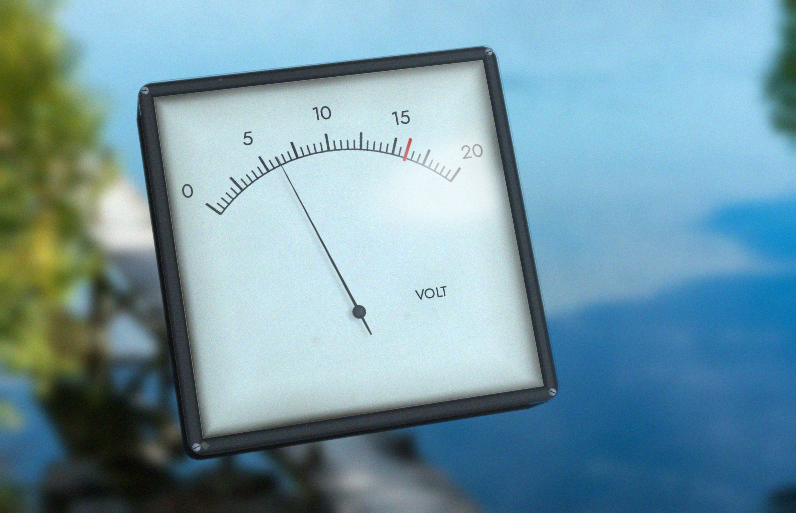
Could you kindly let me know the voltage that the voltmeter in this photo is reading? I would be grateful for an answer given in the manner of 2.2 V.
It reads 6 V
